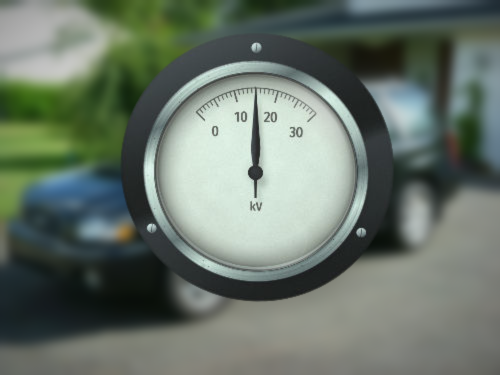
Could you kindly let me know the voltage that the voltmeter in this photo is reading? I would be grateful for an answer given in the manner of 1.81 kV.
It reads 15 kV
